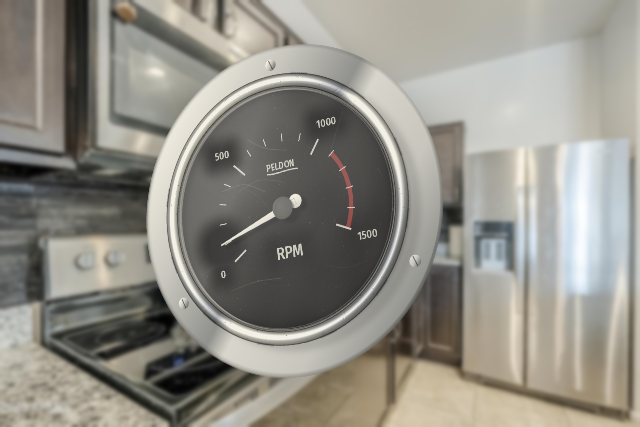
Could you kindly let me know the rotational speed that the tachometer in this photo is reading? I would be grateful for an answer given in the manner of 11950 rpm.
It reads 100 rpm
